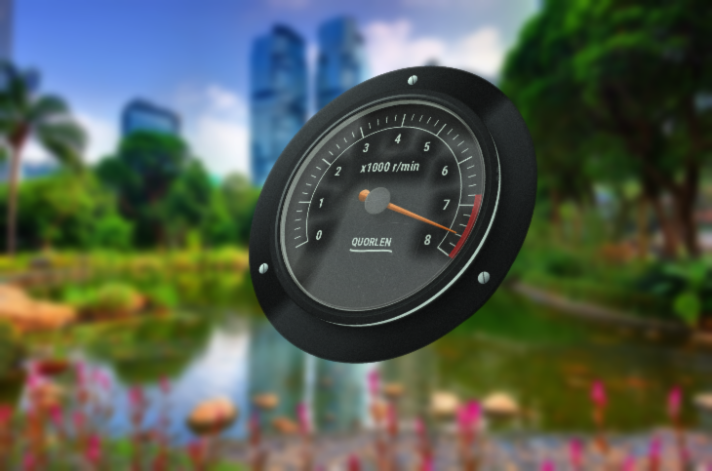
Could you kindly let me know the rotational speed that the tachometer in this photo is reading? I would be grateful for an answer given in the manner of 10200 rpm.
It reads 7600 rpm
